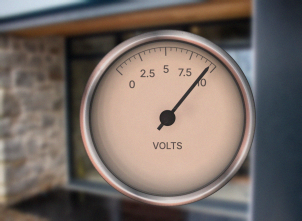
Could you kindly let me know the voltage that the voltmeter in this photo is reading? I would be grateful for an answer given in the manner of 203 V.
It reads 9.5 V
